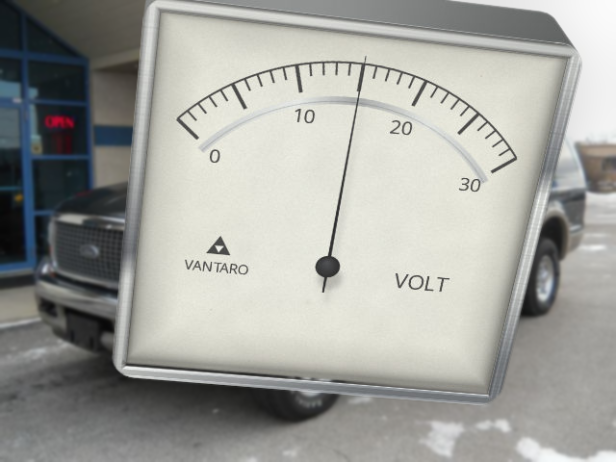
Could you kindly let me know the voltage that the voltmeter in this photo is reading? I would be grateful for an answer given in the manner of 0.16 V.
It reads 15 V
